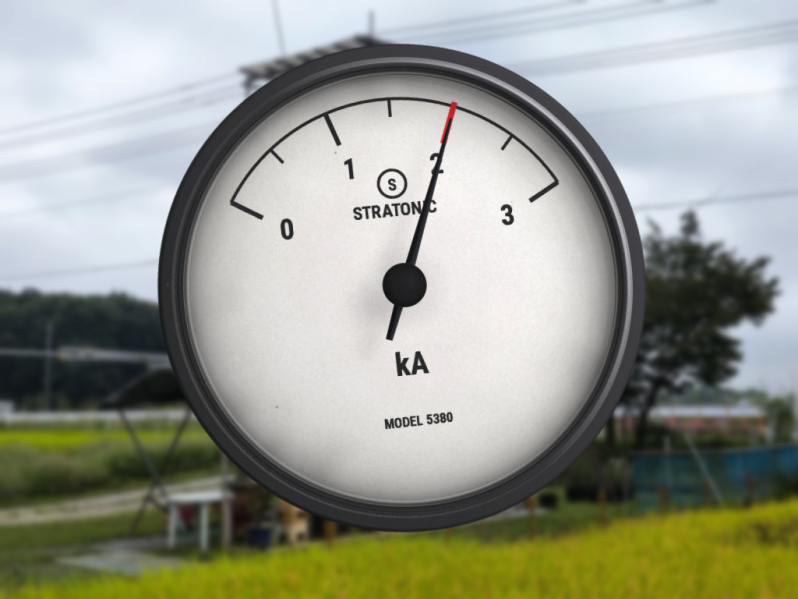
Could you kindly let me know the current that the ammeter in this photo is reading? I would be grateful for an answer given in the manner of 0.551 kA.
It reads 2 kA
